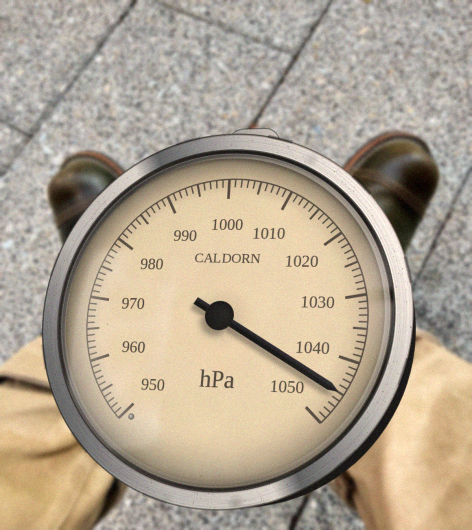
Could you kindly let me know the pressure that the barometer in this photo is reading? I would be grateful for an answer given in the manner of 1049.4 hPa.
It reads 1045 hPa
